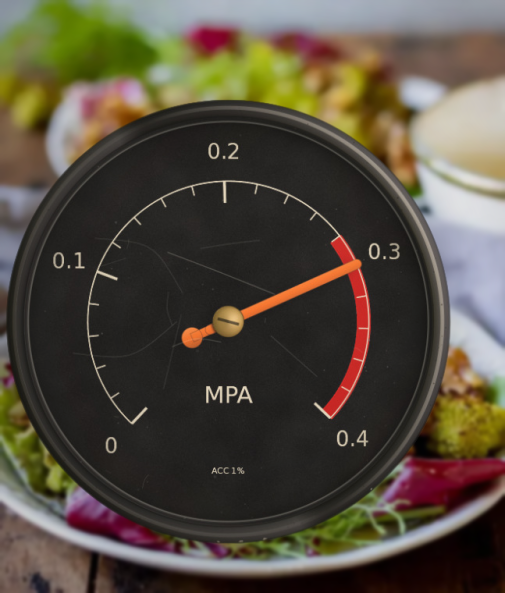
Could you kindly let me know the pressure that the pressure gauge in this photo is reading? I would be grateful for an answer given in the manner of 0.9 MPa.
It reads 0.3 MPa
